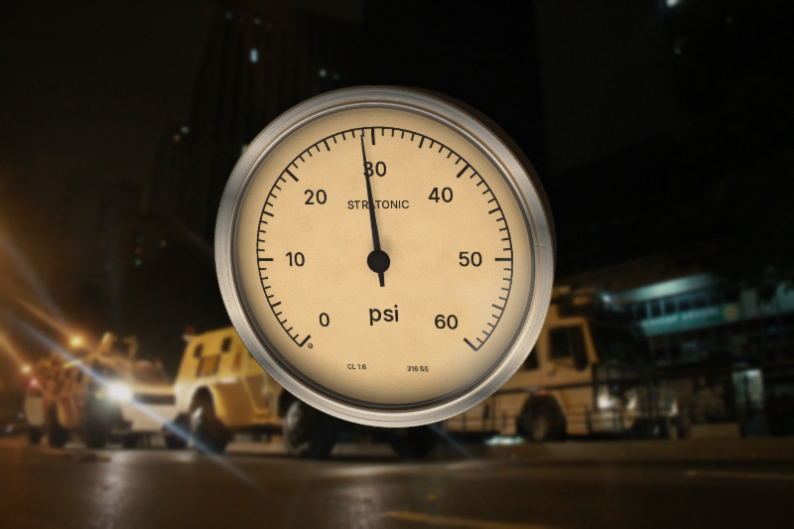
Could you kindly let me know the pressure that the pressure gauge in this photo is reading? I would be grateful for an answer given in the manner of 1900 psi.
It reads 29 psi
